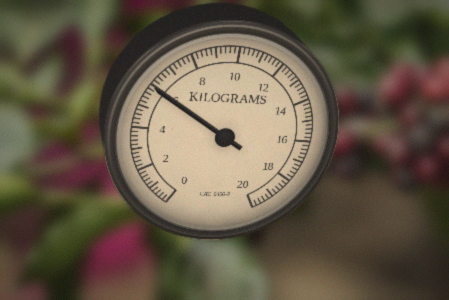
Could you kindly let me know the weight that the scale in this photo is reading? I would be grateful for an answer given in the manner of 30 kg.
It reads 6 kg
